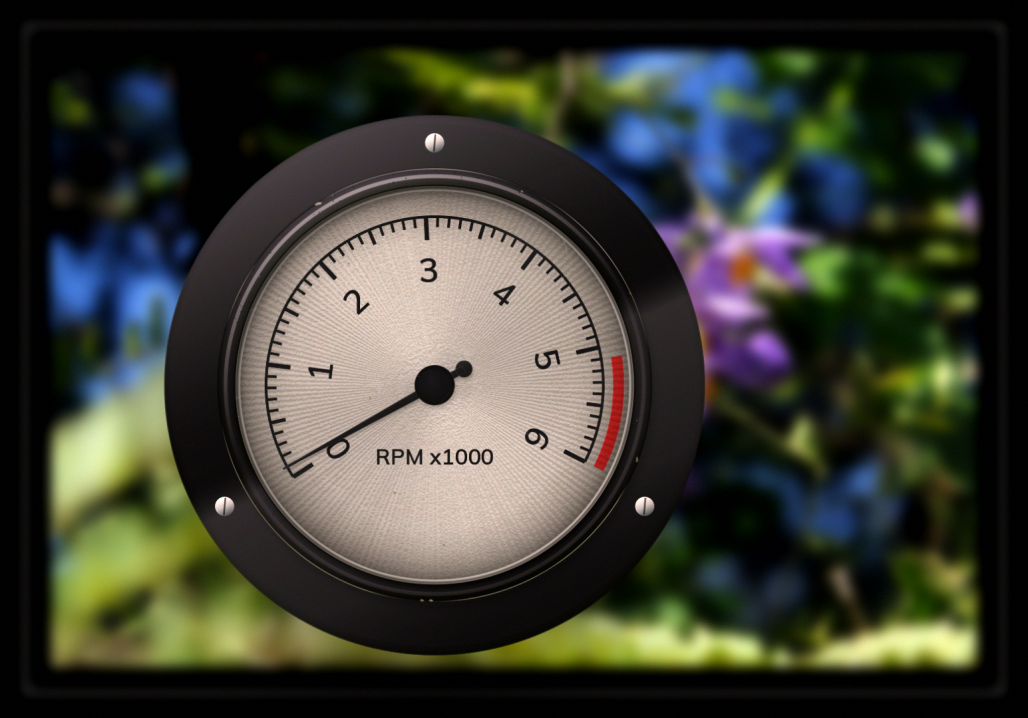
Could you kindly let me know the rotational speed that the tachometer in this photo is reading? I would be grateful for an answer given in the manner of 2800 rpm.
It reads 100 rpm
